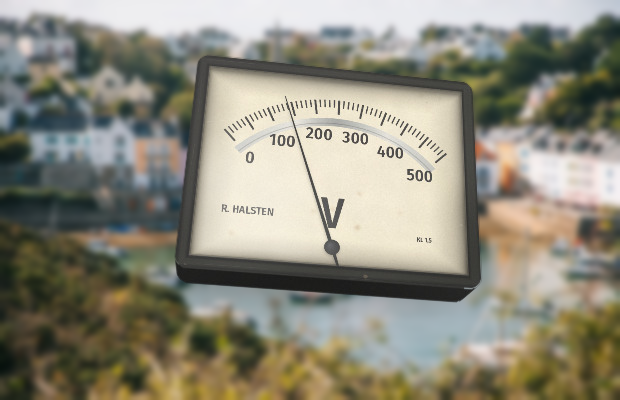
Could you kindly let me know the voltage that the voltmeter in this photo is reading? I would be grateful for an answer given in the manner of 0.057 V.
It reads 140 V
